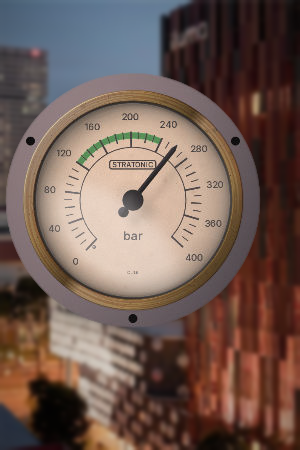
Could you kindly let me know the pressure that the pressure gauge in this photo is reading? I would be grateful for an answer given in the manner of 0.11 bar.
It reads 260 bar
